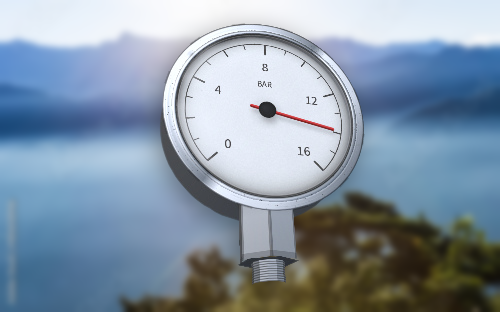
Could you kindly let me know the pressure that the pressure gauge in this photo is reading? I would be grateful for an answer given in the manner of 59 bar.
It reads 14 bar
